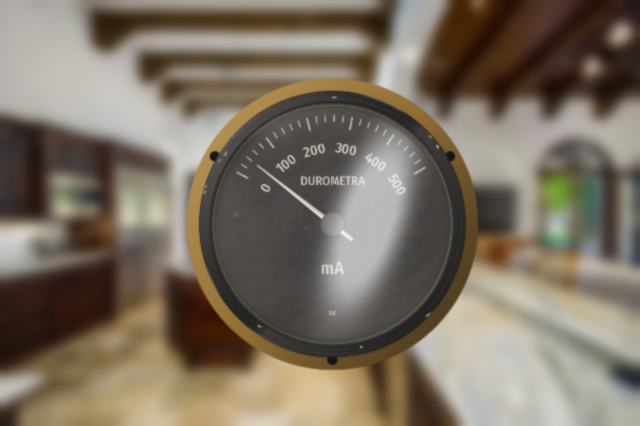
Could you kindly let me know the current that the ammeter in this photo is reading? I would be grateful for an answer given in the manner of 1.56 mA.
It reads 40 mA
